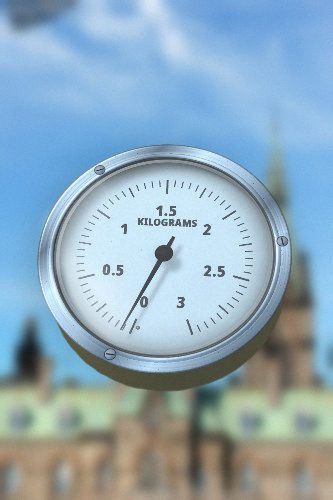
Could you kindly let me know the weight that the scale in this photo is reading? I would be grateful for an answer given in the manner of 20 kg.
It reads 0.05 kg
